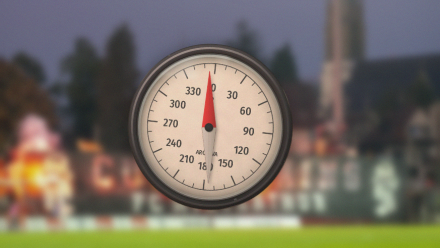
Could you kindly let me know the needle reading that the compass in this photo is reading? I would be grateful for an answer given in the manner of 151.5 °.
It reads 355 °
